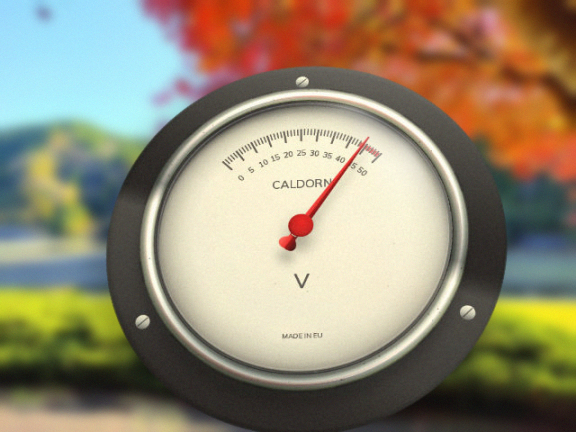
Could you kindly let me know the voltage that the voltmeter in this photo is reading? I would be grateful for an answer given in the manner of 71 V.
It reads 45 V
